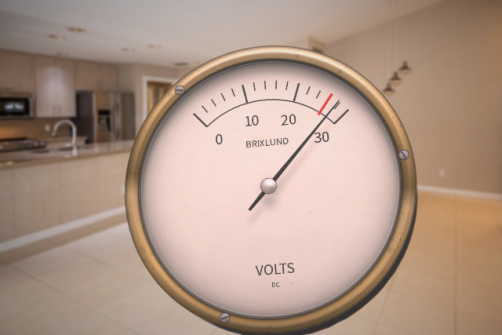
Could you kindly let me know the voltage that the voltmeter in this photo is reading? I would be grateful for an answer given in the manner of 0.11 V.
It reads 28 V
